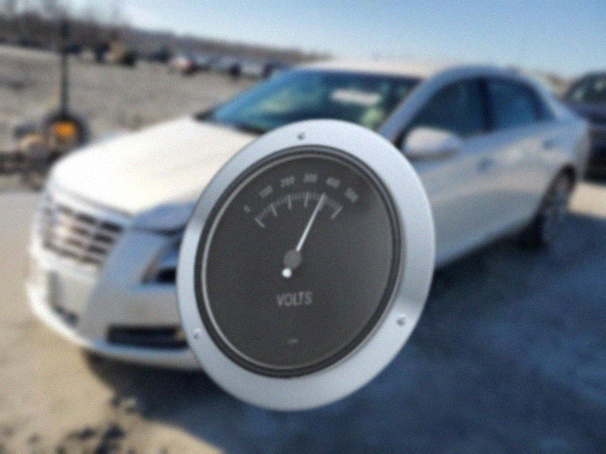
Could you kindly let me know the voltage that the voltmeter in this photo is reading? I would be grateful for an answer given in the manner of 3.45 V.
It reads 400 V
